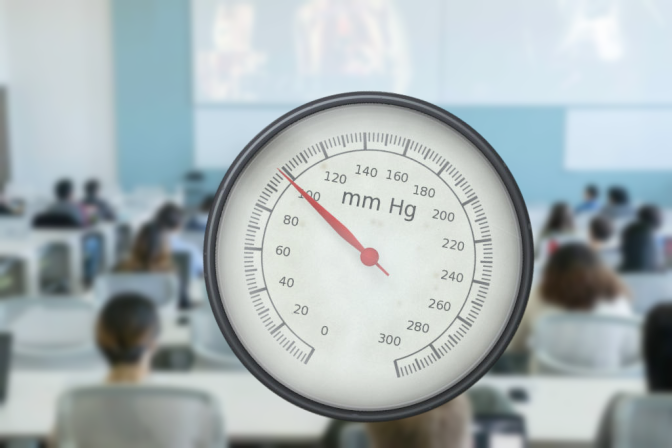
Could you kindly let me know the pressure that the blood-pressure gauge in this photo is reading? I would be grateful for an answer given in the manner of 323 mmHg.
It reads 98 mmHg
